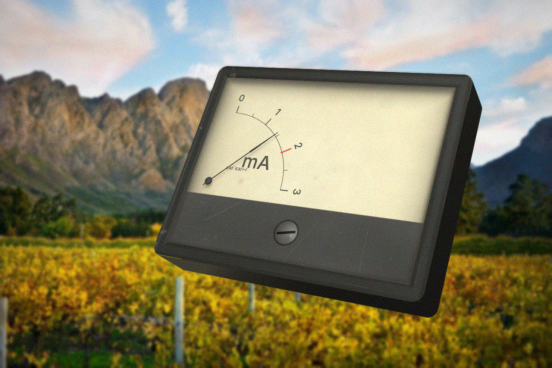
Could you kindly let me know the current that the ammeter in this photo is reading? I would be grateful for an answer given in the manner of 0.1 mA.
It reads 1.5 mA
